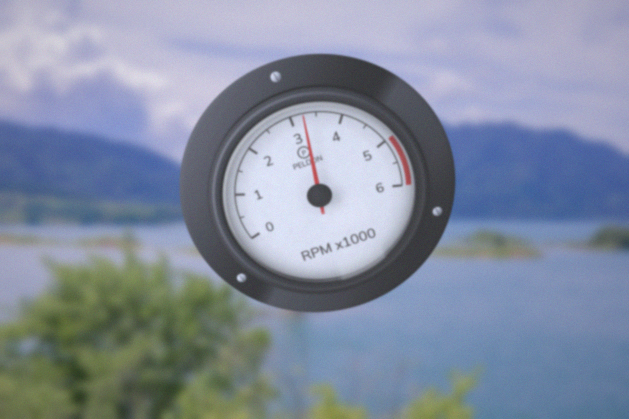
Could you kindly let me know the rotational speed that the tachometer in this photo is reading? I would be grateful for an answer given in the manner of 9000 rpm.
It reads 3250 rpm
